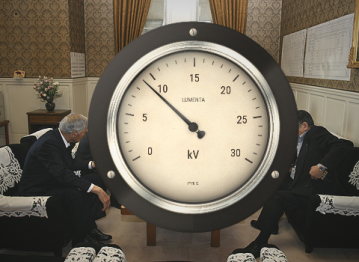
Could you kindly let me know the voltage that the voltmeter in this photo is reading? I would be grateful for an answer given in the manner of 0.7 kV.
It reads 9 kV
